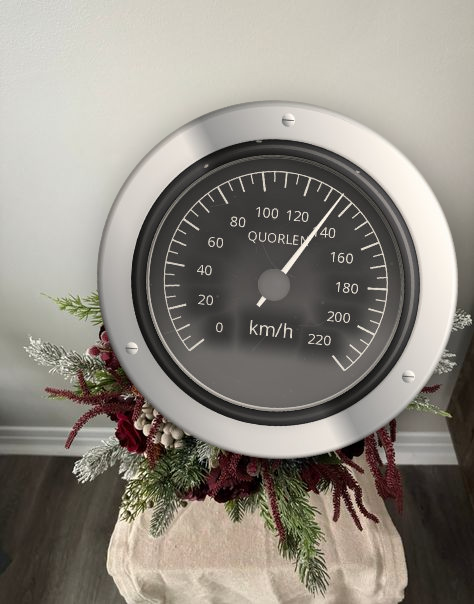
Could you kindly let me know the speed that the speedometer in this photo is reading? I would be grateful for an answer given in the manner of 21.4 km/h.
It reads 135 km/h
